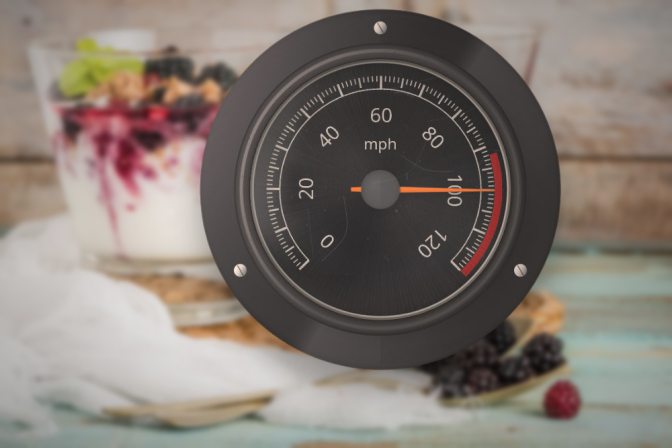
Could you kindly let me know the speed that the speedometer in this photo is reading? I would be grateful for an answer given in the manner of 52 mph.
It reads 100 mph
